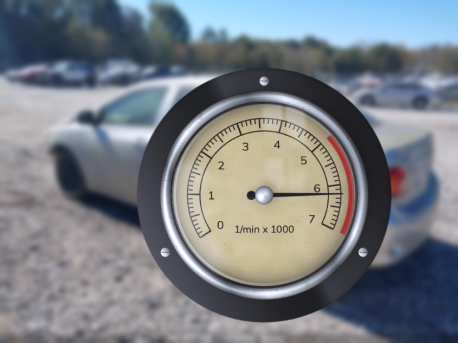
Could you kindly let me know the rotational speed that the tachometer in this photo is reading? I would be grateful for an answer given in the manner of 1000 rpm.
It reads 6200 rpm
